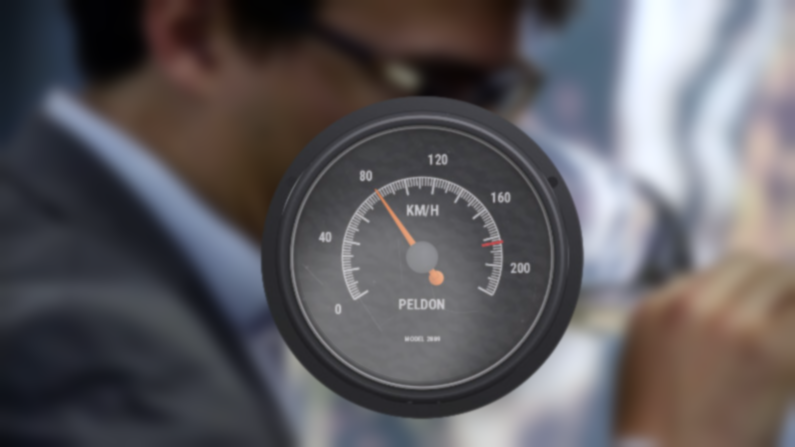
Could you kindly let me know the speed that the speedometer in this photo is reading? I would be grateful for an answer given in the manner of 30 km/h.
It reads 80 km/h
